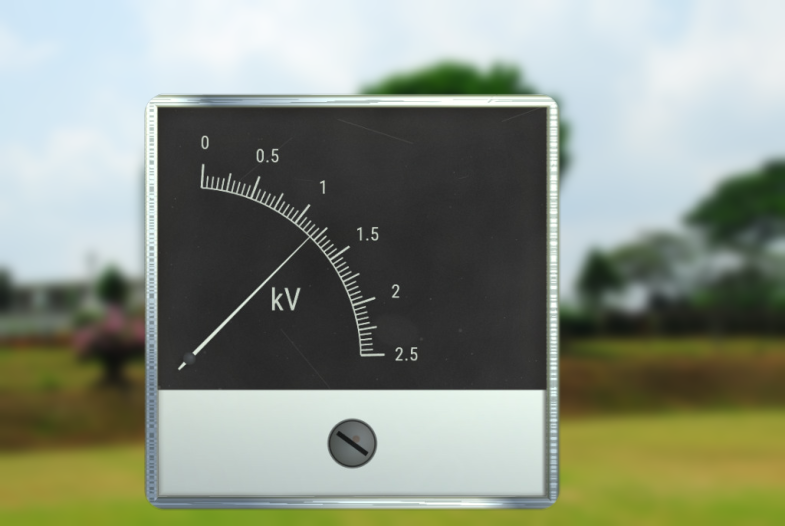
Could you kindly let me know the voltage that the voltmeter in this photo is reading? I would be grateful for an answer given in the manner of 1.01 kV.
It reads 1.2 kV
